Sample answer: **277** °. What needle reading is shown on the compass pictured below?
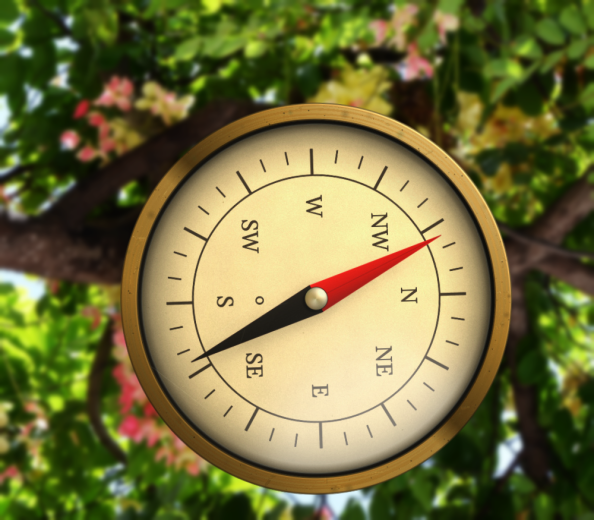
**335** °
